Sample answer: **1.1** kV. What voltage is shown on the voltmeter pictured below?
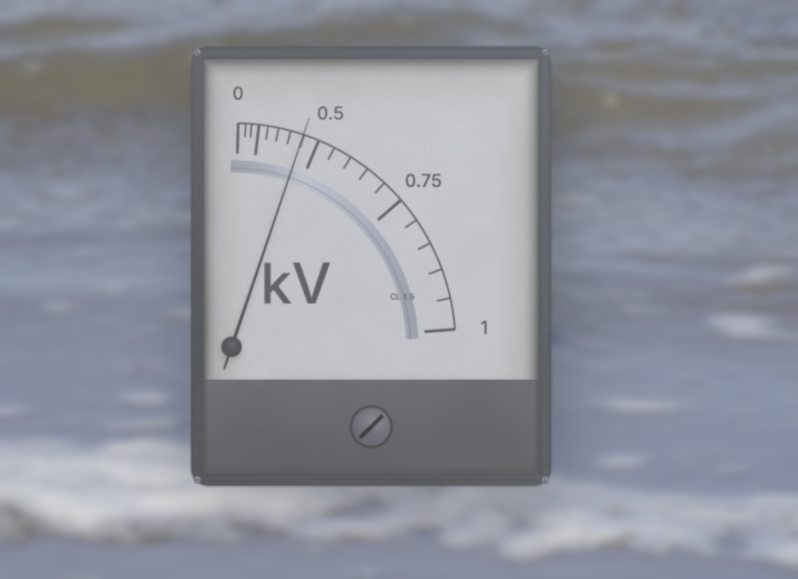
**0.45** kV
